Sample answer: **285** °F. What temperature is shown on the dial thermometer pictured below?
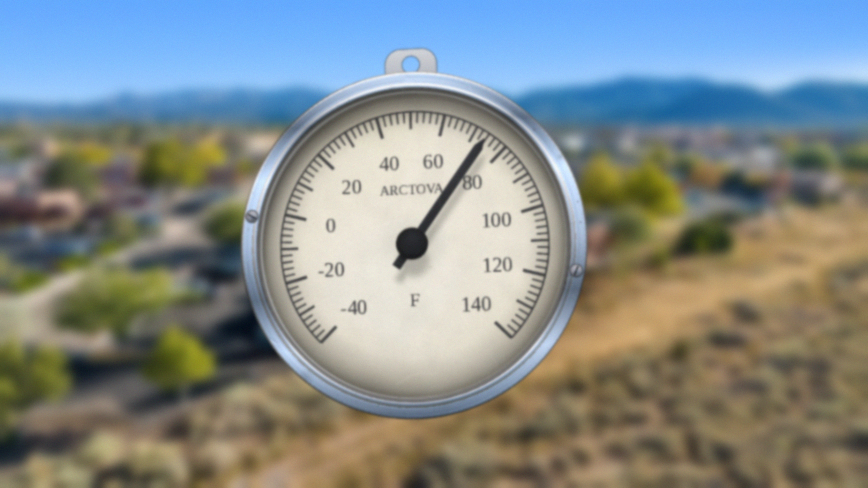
**74** °F
